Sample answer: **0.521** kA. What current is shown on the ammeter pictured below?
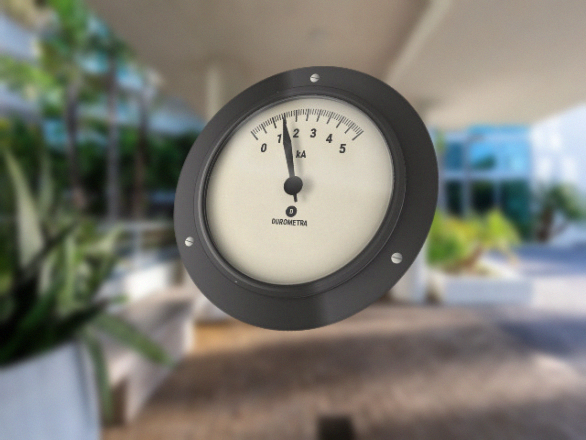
**1.5** kA
